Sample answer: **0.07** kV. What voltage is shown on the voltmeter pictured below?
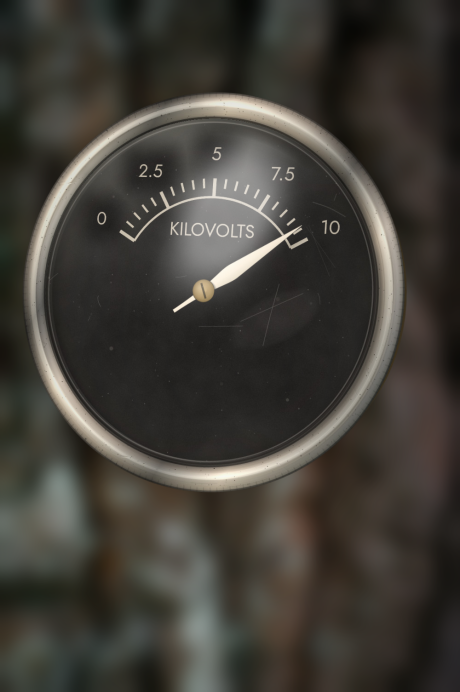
**9.5** kV
